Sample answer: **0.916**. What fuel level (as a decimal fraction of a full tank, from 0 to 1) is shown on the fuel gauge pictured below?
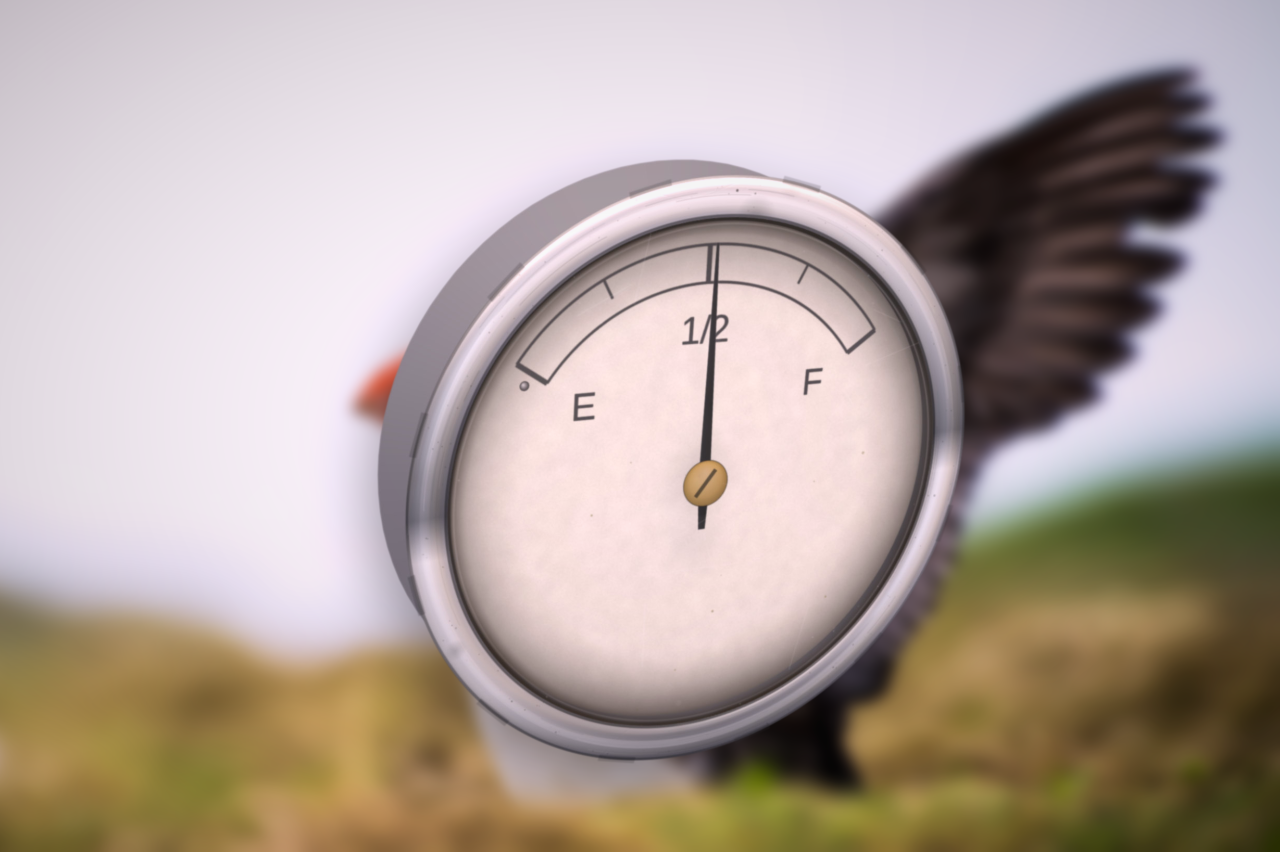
**0.5**
